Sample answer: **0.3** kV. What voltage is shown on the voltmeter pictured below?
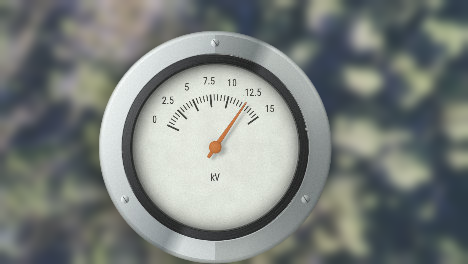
**12.5** kV
